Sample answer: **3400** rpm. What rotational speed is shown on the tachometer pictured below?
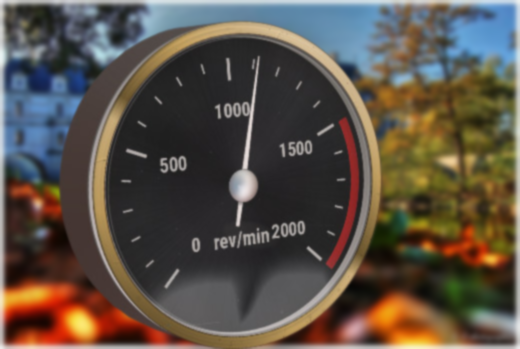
**1100** rpm
